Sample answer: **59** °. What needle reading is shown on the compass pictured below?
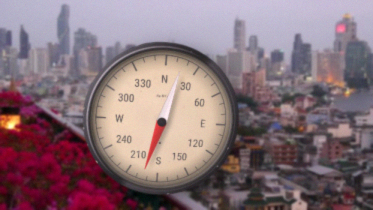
**195** °
